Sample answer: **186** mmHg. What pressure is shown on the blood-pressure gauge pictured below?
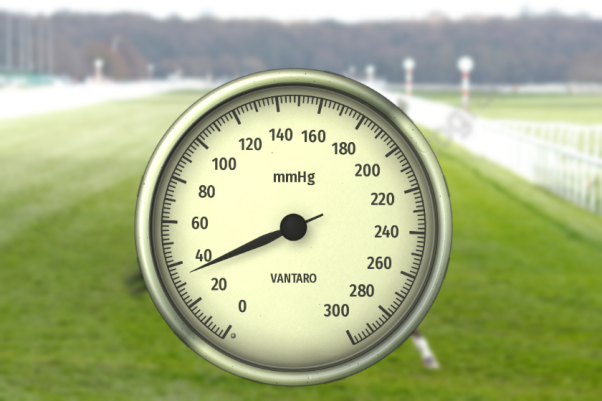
**34** mmHg
